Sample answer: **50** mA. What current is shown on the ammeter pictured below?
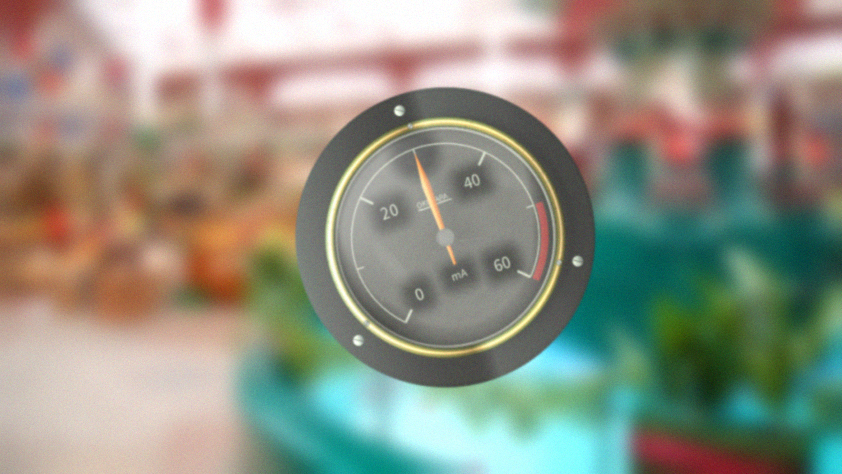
**30** mA
